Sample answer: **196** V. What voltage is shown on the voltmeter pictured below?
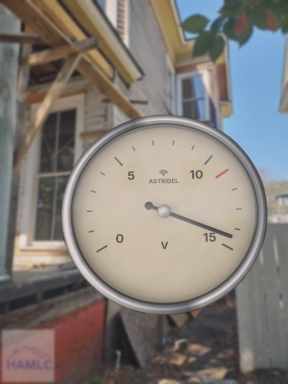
**14.5** V
